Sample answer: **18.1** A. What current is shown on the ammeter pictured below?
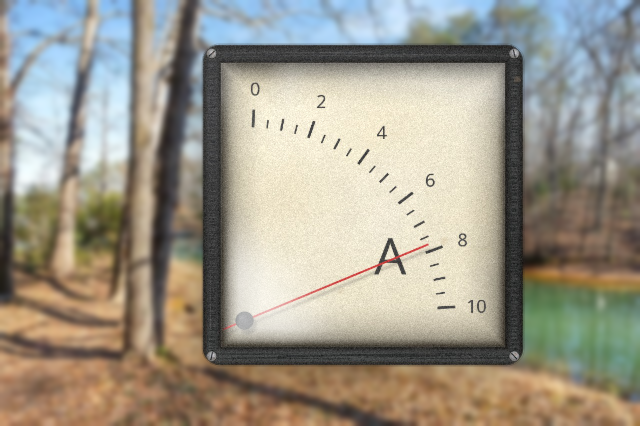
**7.75** A
